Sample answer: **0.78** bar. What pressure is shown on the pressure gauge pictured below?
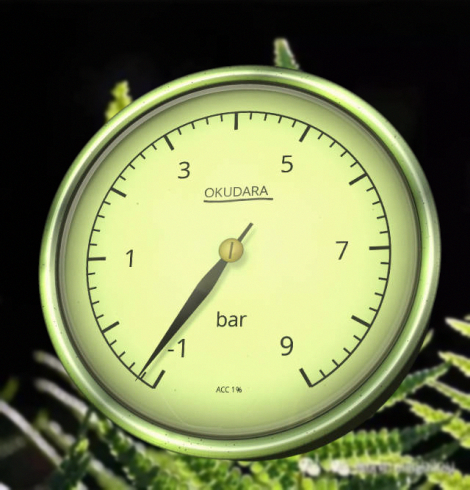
**-0.8** bar
